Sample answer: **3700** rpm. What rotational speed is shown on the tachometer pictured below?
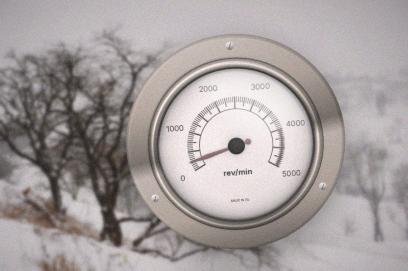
**250** rpm
